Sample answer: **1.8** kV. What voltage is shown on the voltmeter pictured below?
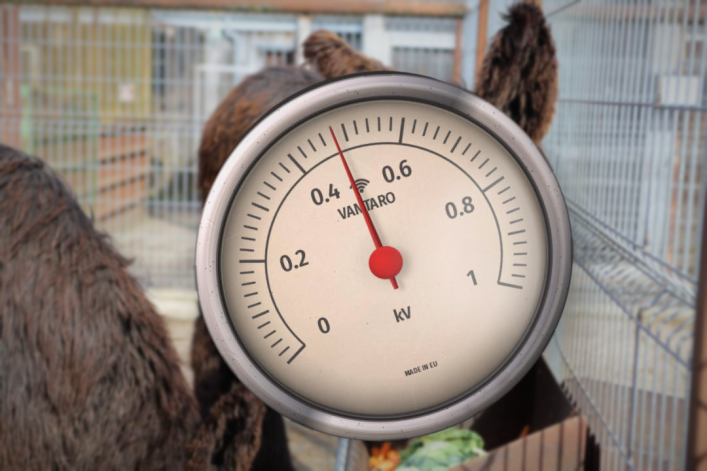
**0.48** kV
